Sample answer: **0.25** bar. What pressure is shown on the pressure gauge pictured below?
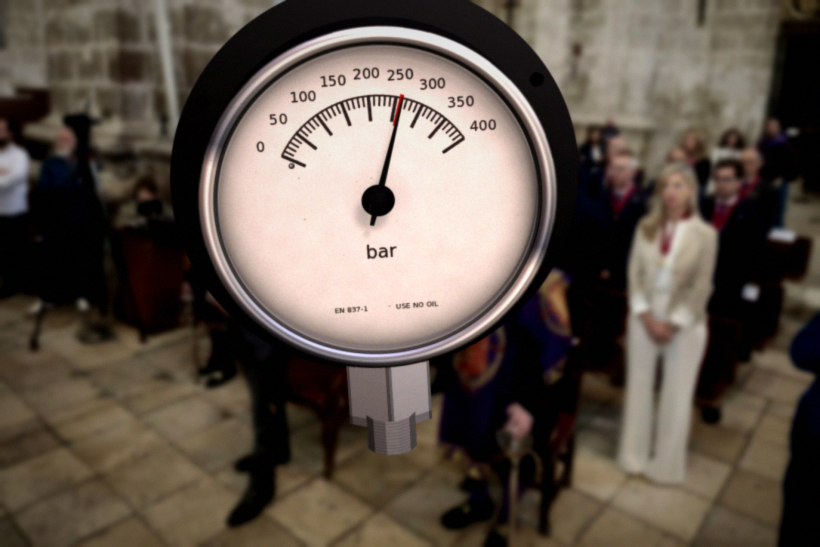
**260** bar
